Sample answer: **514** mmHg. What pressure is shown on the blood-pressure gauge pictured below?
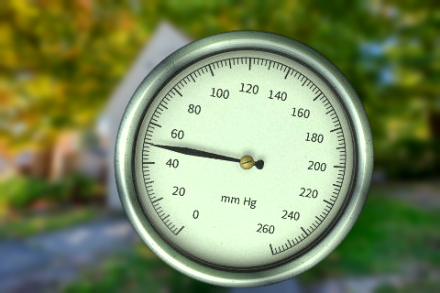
**50** mmHg
